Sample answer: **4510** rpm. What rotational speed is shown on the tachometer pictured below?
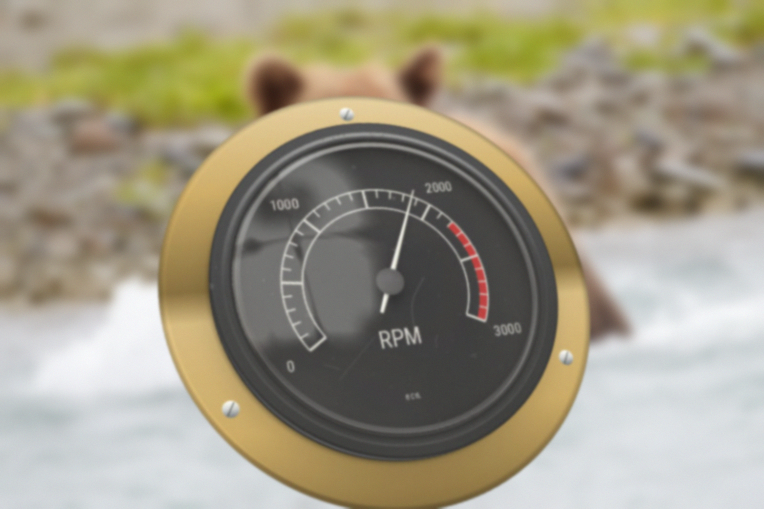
**1850** rpm
